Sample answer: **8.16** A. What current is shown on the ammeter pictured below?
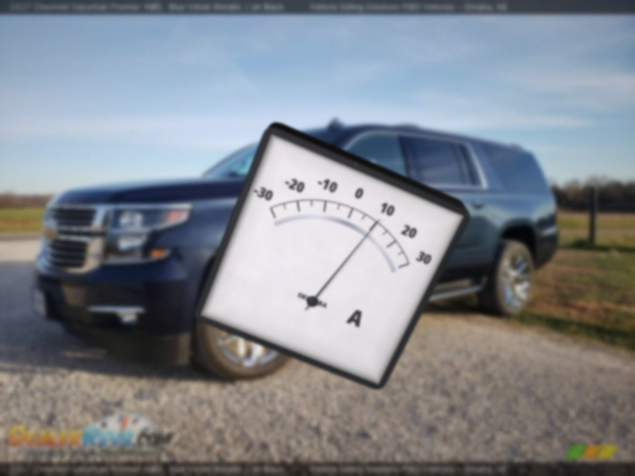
**10** A
